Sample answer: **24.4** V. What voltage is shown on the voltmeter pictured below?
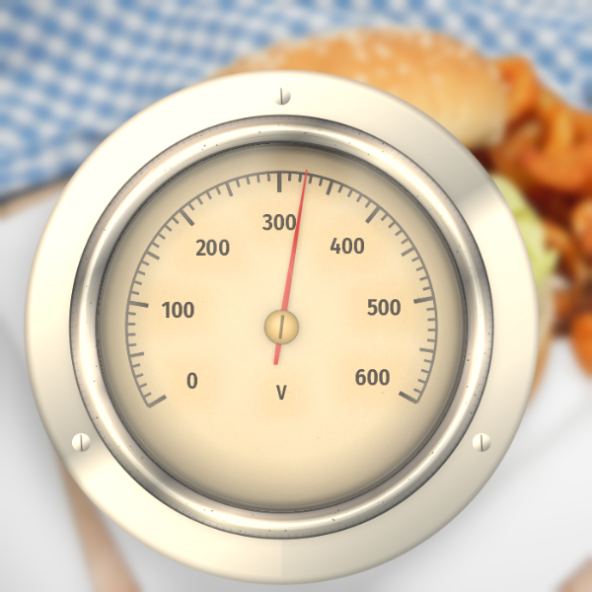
**325** V
